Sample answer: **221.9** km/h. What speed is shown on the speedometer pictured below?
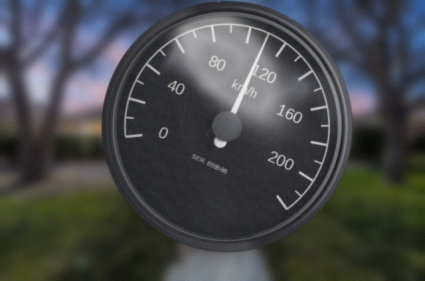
**110** km/h
